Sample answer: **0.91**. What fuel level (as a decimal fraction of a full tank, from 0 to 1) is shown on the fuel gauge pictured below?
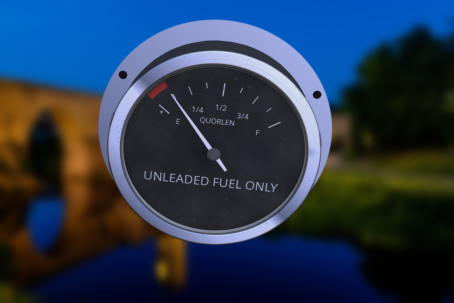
**0.125**
